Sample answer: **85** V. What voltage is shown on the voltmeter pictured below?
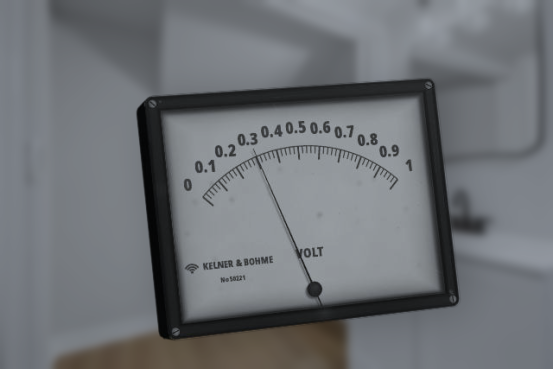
**0.3** V
